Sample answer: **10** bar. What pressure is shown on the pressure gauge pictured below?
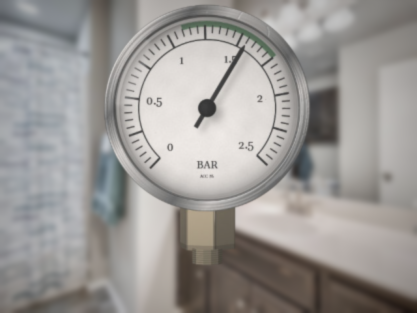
**1.55** bar
